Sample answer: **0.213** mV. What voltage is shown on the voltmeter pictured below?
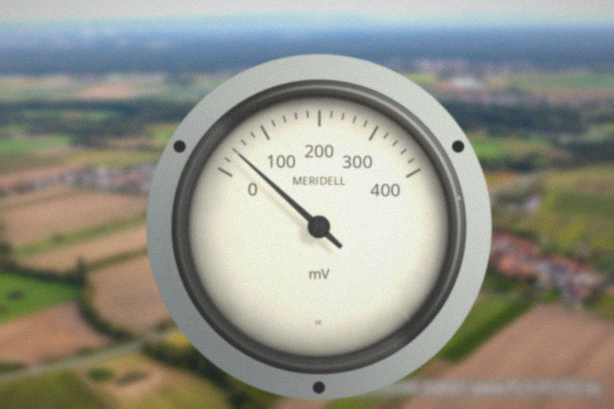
**40** mV
